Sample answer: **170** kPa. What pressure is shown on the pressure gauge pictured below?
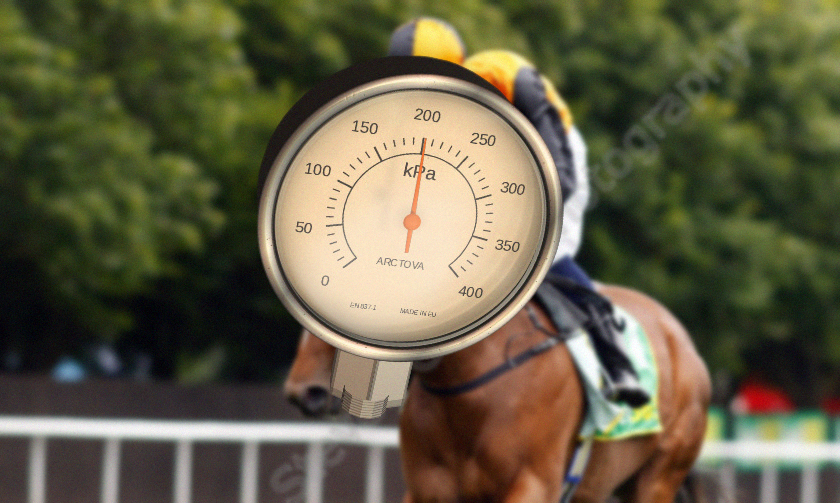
**200** kPa
